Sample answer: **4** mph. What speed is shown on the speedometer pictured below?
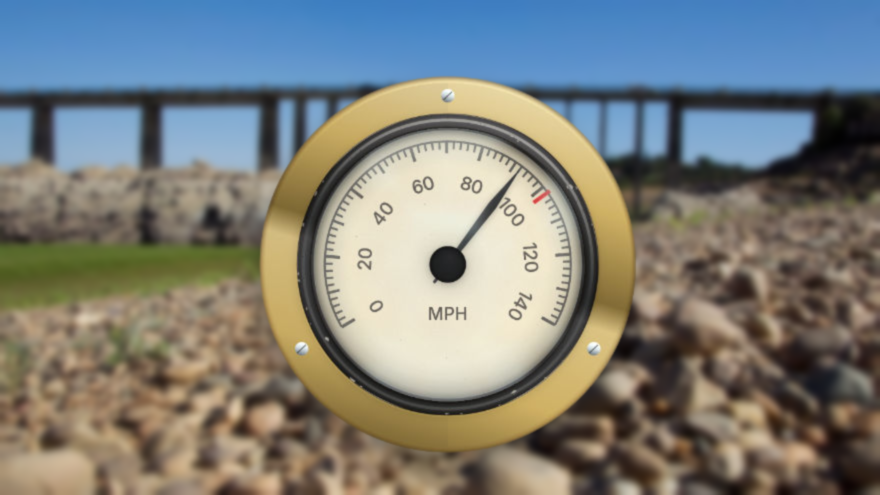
**92** mph
